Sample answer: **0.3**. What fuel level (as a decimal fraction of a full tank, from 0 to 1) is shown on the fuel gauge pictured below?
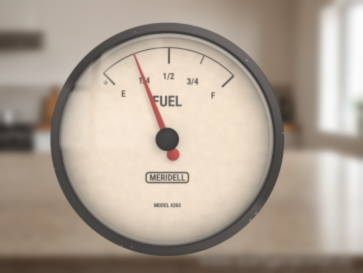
**0.25**
